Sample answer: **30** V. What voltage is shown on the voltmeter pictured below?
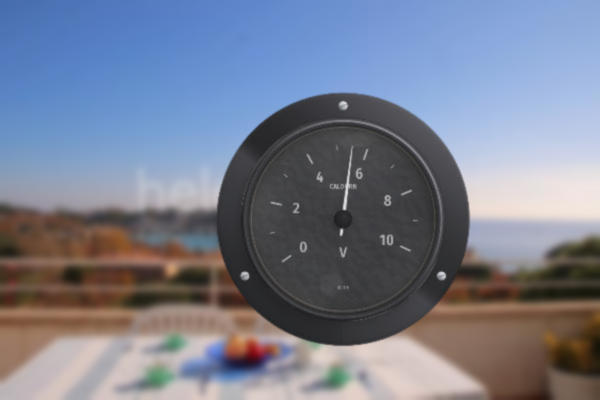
**5.5** V
